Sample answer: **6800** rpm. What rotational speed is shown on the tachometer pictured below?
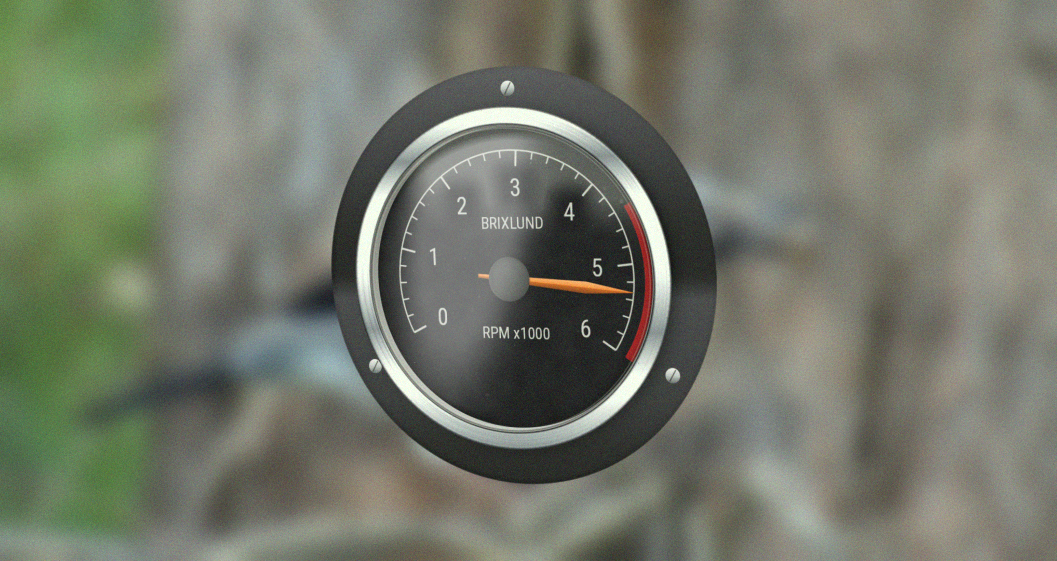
**5300** rpm
